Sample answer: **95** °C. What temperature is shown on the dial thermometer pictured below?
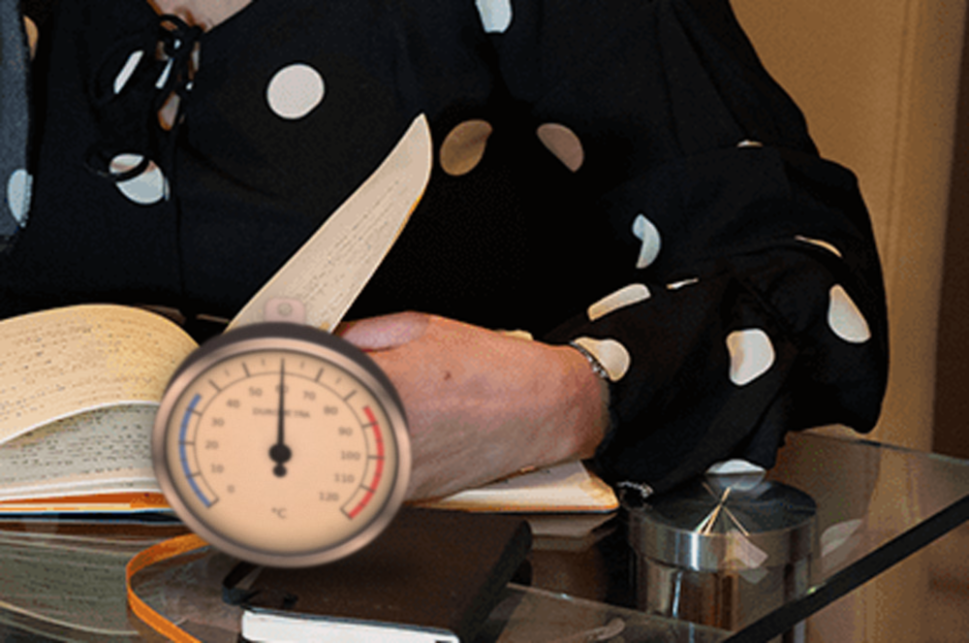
**60** °C
